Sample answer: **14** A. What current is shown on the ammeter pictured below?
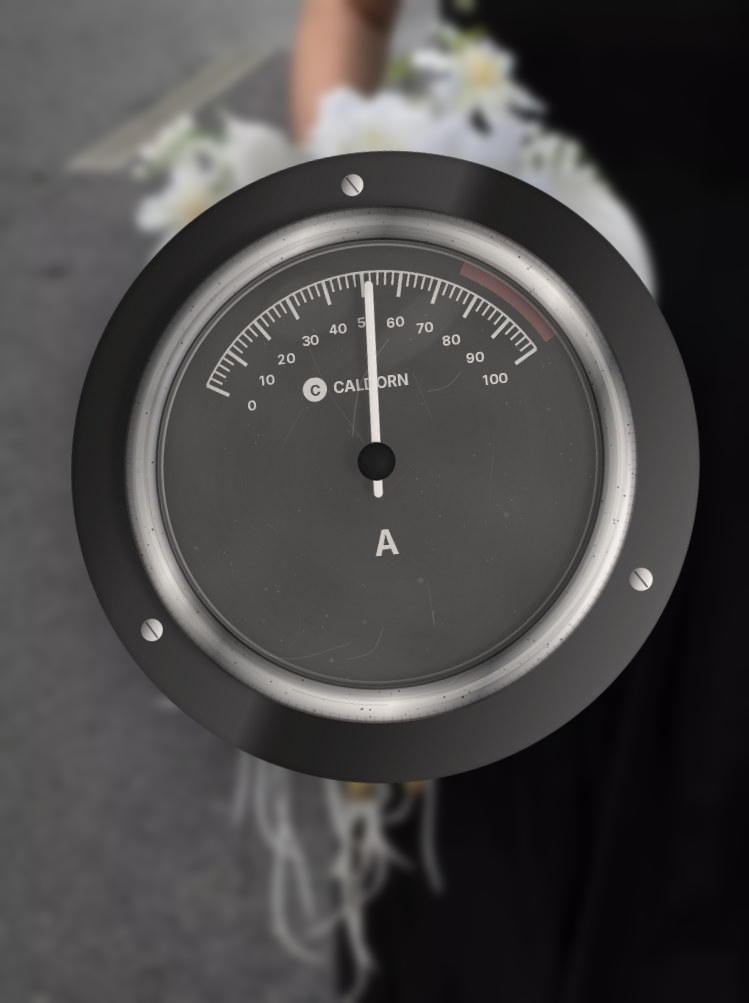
**52** A
